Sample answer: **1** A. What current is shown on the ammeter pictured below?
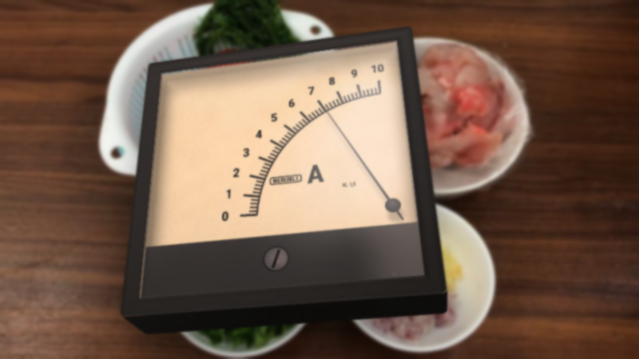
**7** A
